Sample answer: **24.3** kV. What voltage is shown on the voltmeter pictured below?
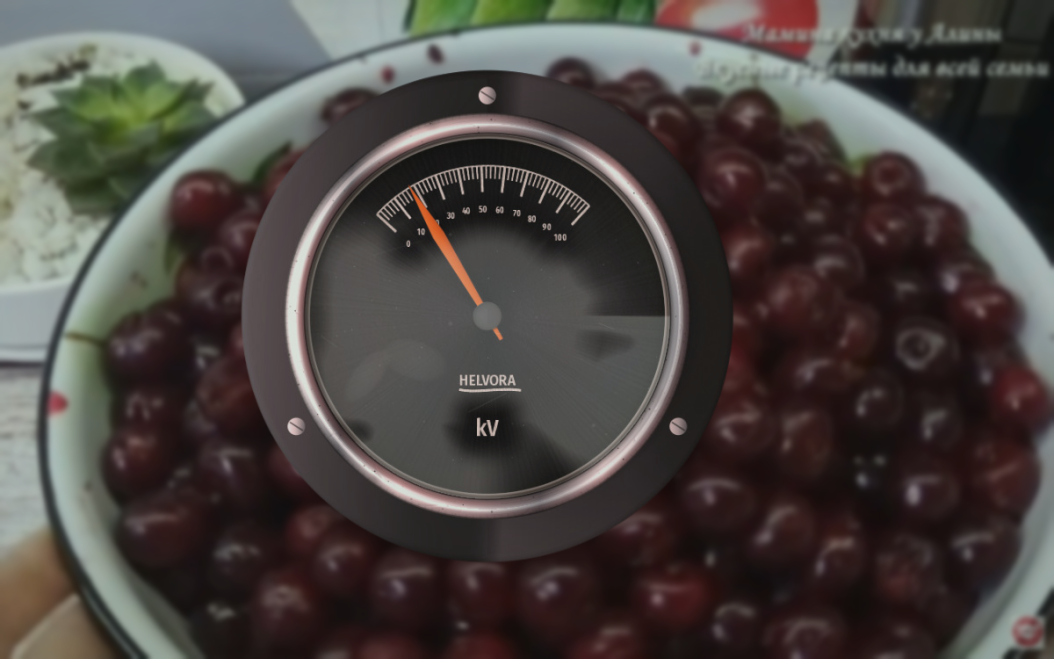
**18** kV
